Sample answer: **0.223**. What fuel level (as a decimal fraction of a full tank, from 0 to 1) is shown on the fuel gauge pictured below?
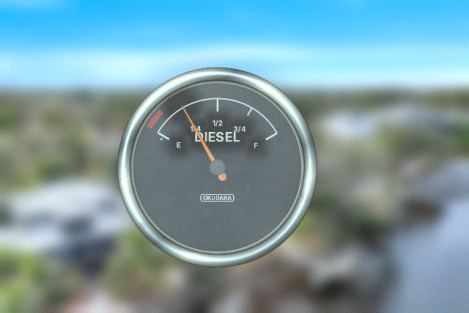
**0.25**
